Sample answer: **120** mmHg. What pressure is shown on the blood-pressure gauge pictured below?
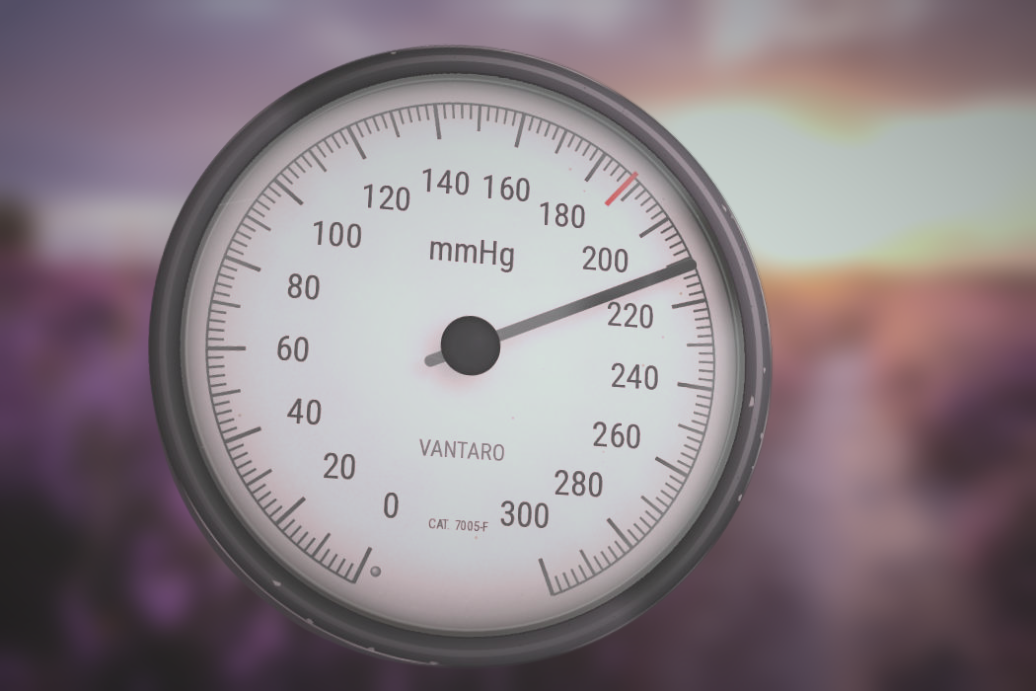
**212** mmHg
